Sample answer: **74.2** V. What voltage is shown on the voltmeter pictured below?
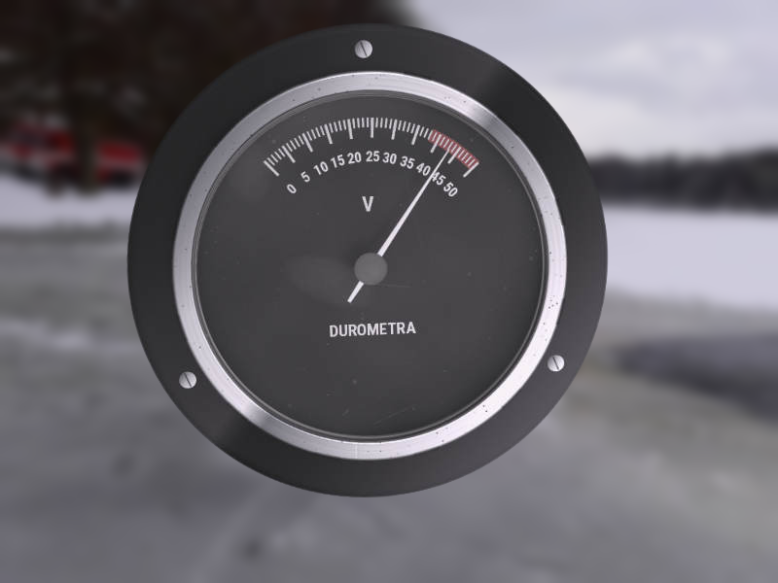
**43** V
